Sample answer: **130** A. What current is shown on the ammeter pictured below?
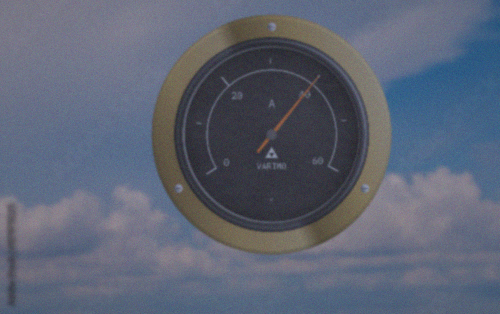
**40** A
